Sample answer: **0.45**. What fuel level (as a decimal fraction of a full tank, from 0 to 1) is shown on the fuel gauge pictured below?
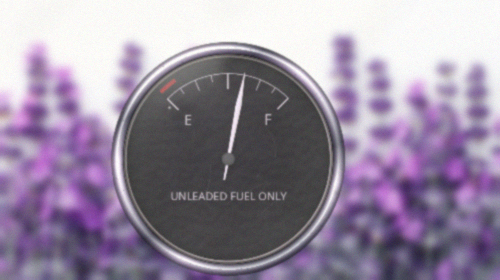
**0.625**
